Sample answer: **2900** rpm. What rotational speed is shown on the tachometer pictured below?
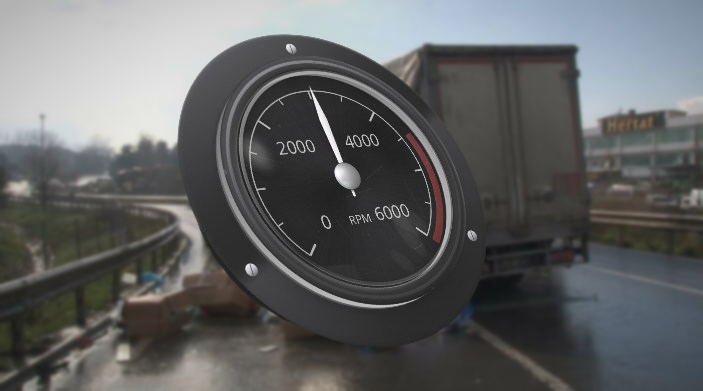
**3000** rpm
